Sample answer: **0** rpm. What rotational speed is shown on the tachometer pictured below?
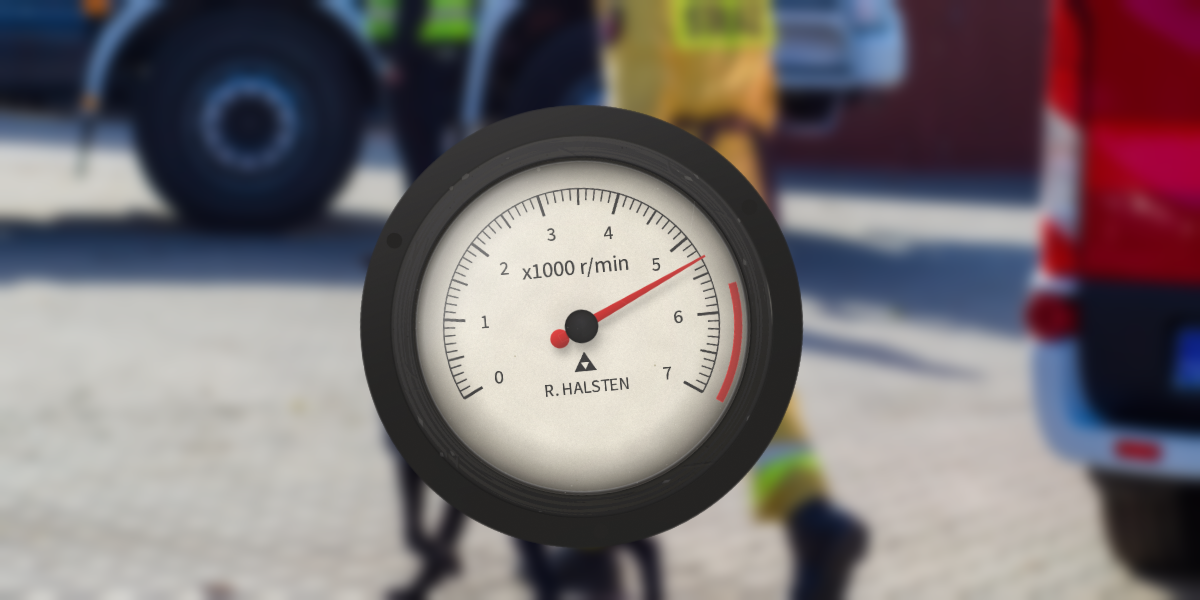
**5300** rpm
